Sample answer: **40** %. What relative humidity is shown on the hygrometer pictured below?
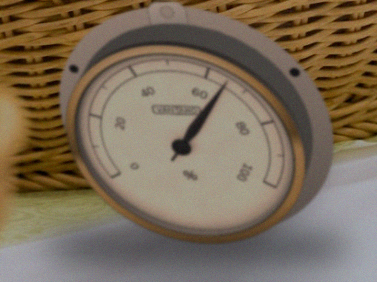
**65** %
